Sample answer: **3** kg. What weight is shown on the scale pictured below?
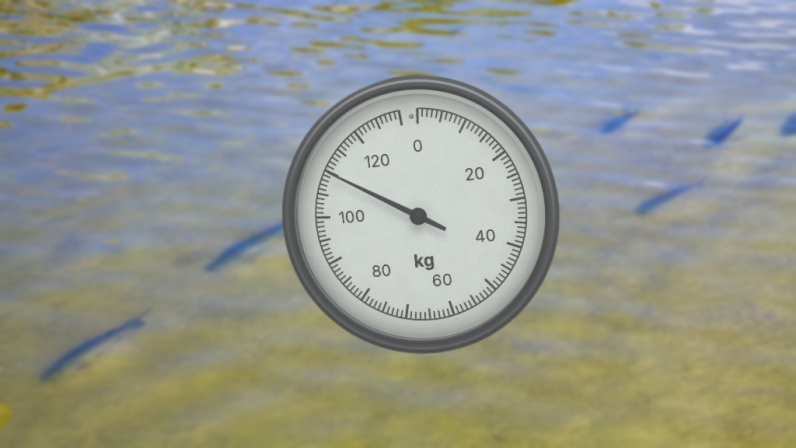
**110** kg
